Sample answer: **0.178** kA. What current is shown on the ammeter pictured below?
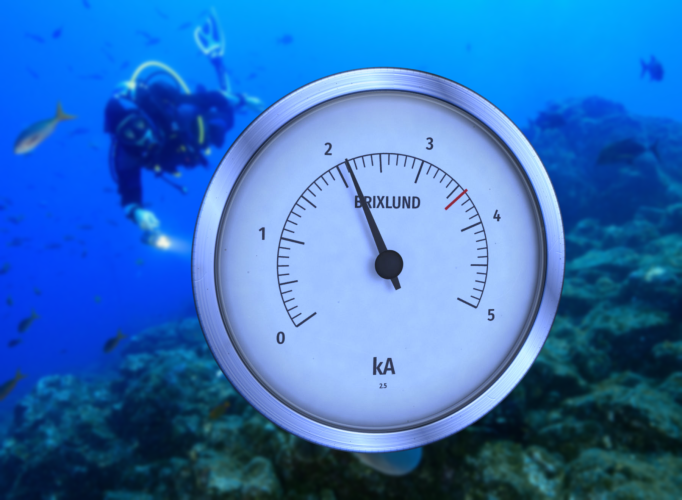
**2.1** kA
